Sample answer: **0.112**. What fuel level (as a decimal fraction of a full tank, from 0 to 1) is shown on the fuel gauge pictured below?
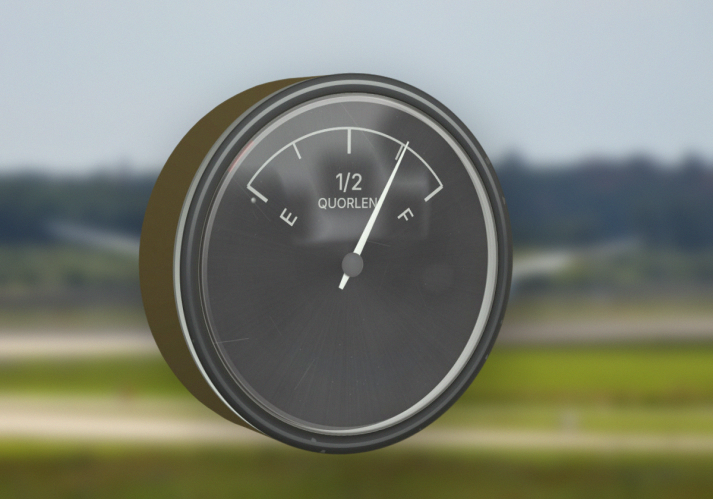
**0.75**
